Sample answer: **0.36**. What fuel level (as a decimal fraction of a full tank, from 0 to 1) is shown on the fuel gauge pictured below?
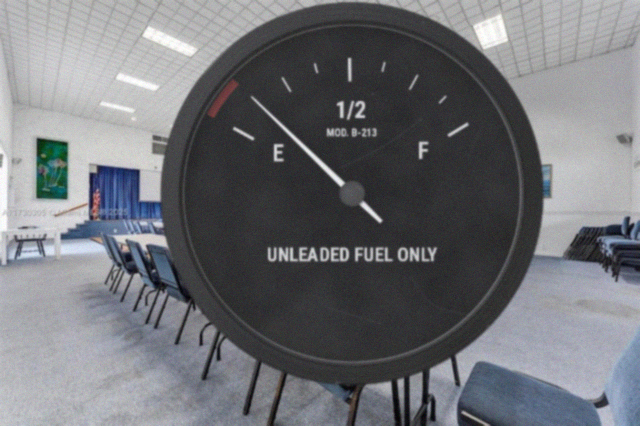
**0.125**
